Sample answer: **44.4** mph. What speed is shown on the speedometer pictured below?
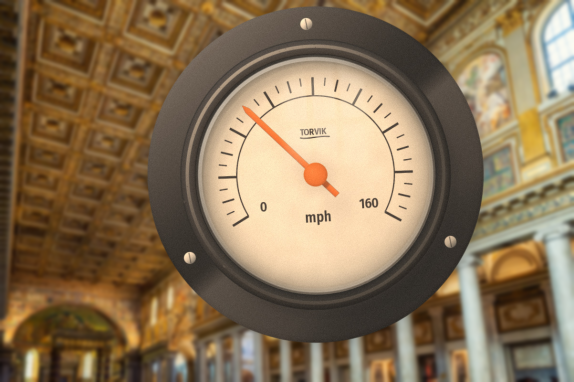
**50** mph
